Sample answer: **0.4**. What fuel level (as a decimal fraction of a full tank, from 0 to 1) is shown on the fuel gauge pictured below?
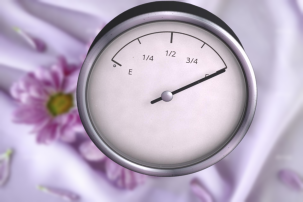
**1**
